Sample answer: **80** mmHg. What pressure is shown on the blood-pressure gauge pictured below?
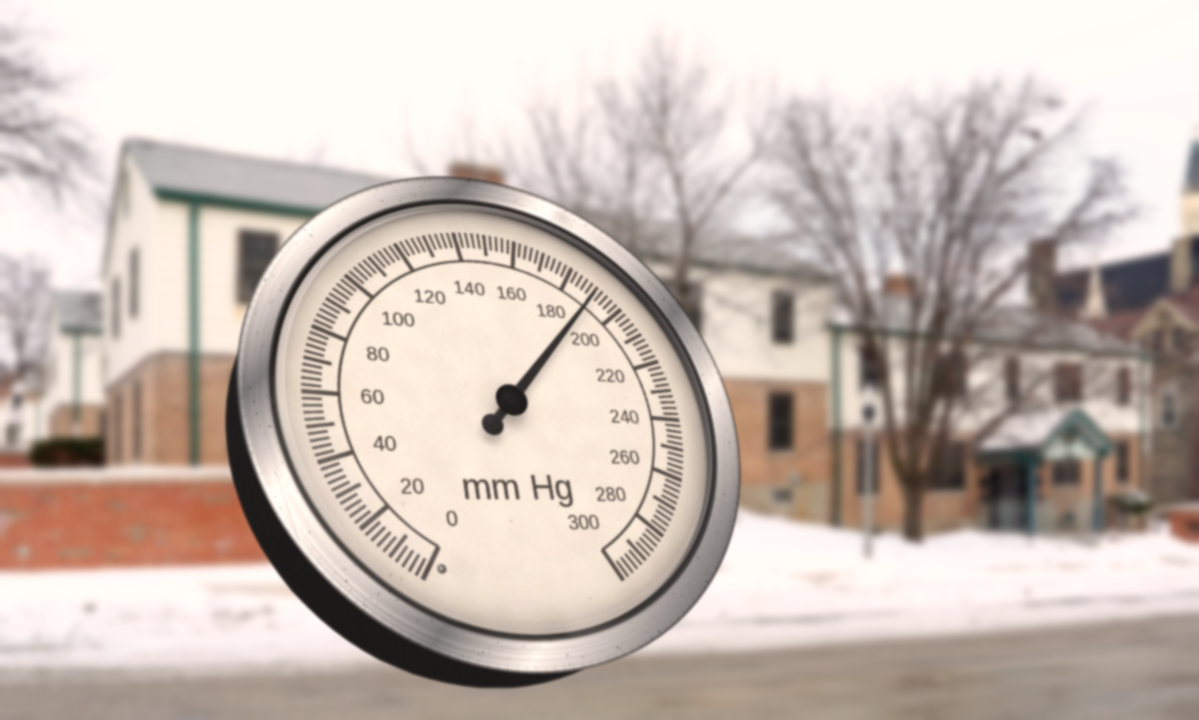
**190** mmHg
